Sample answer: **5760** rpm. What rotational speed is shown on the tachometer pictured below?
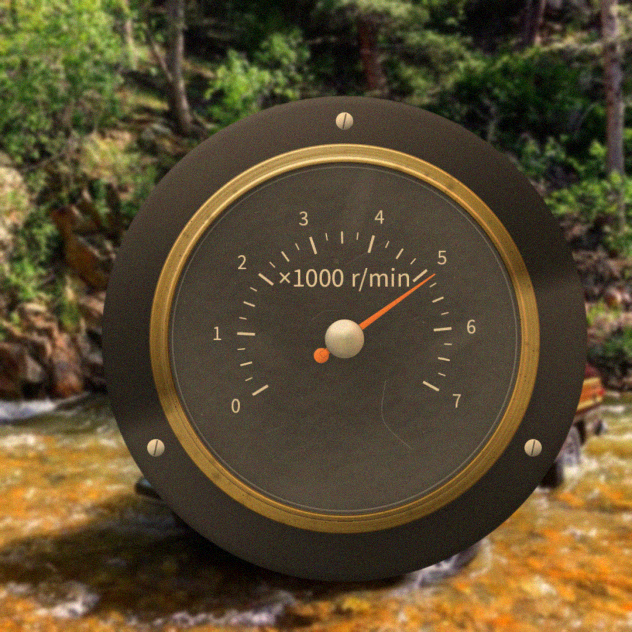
**5125** rpm
